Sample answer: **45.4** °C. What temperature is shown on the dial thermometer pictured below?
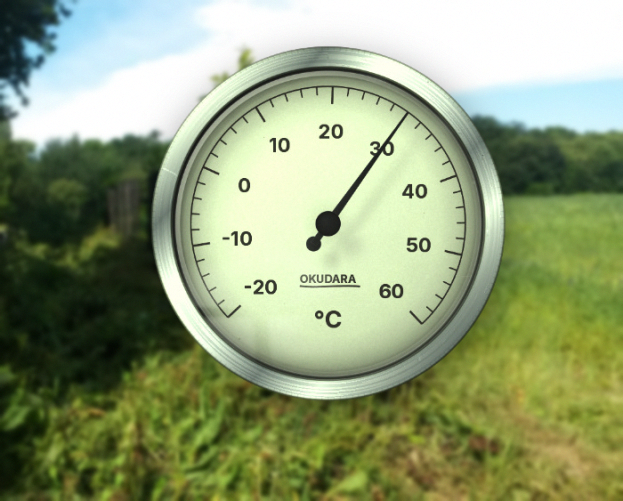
**30** °C
